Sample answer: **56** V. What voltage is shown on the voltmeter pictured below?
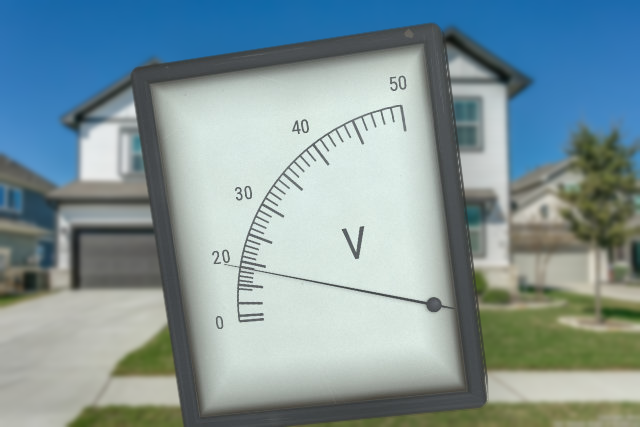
**19** V
